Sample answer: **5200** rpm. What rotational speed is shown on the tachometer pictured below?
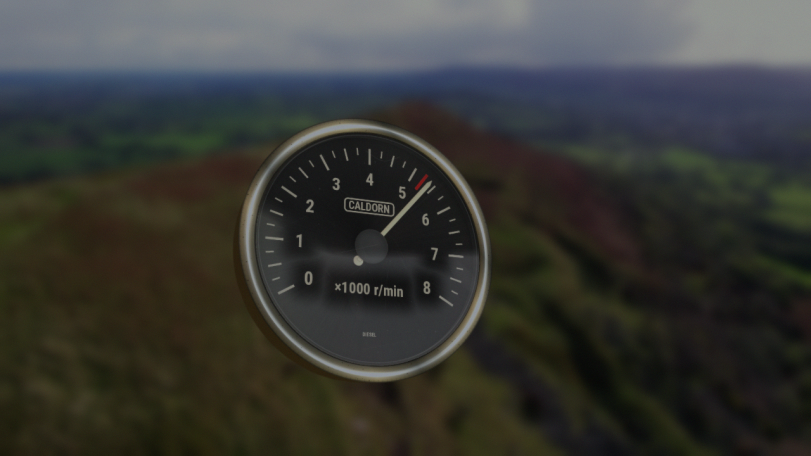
**5375** rpm
